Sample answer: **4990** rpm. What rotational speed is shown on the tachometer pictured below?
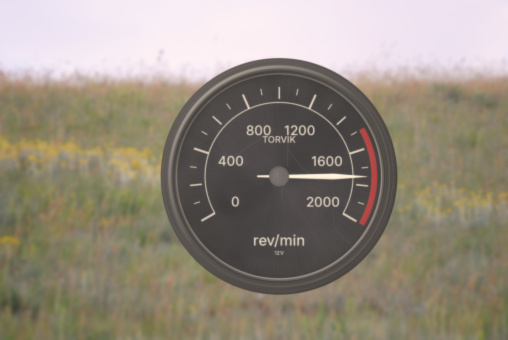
**1750** rpm
